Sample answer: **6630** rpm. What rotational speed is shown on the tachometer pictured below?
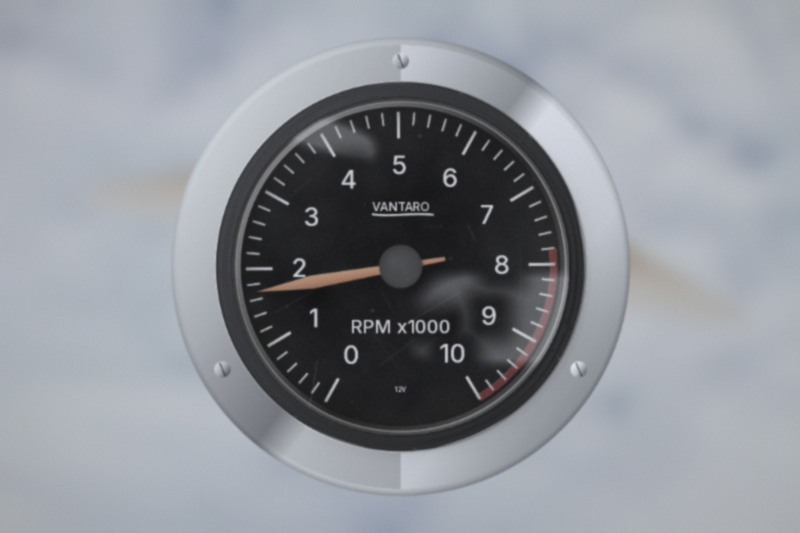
**1700** rpm
